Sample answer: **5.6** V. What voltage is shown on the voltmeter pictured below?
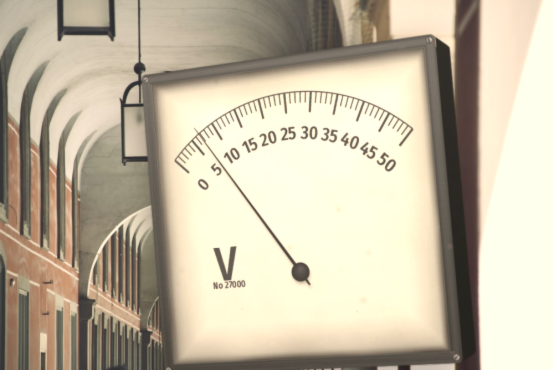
**7** V
